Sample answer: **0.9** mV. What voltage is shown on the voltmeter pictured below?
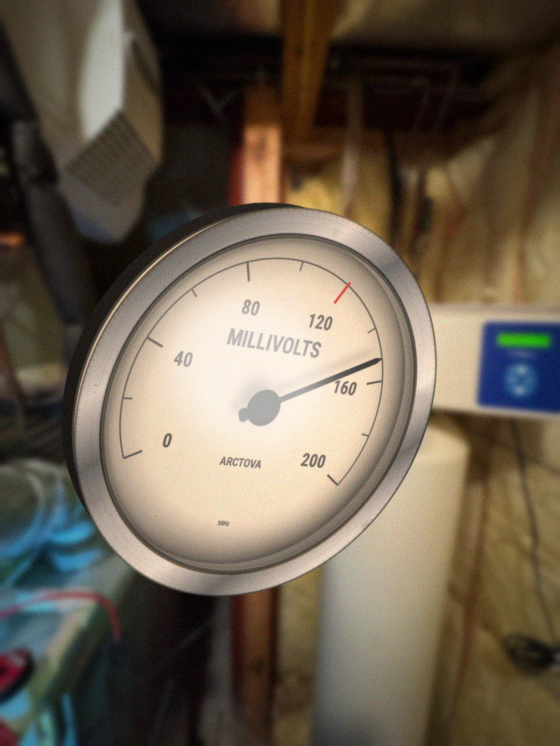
**150** mV
